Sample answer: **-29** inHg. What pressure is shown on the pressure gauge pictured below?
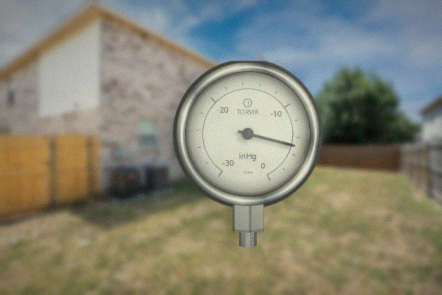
**-5** inHg
